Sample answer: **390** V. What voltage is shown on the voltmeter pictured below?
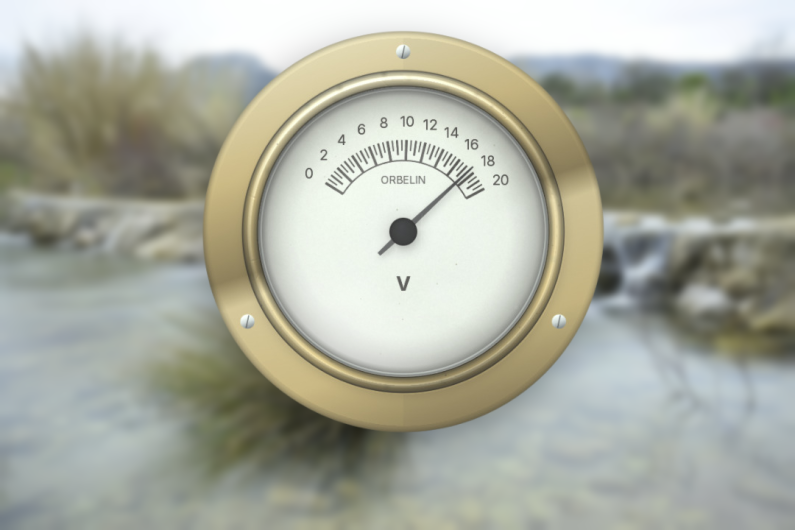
**17.5** V
